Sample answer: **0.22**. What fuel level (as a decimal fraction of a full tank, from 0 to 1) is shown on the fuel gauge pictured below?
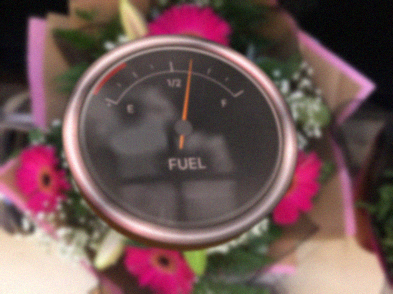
**0.625**
